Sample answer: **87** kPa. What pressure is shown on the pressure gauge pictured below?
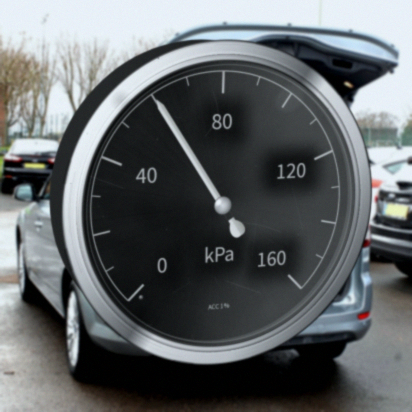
**60** kPa
